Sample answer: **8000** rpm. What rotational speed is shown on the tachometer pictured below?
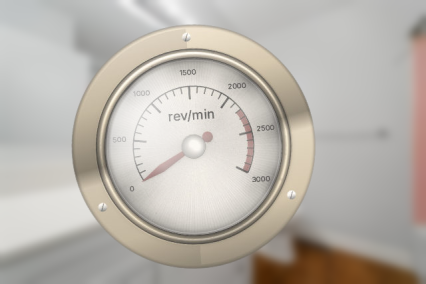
**0** rpm
